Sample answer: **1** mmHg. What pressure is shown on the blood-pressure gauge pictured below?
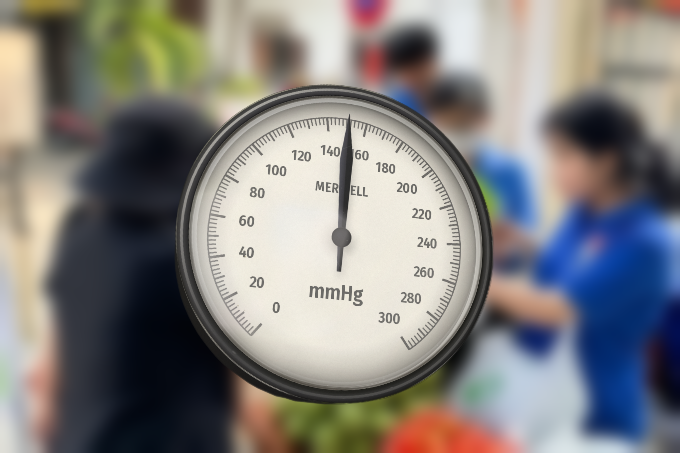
**150** mmHg
